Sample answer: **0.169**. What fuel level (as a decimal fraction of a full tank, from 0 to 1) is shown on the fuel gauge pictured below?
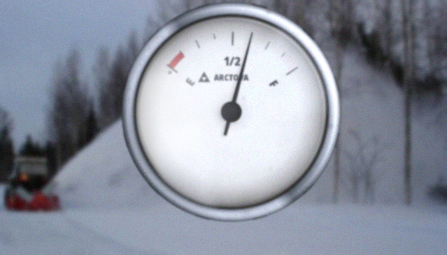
**0.625**
